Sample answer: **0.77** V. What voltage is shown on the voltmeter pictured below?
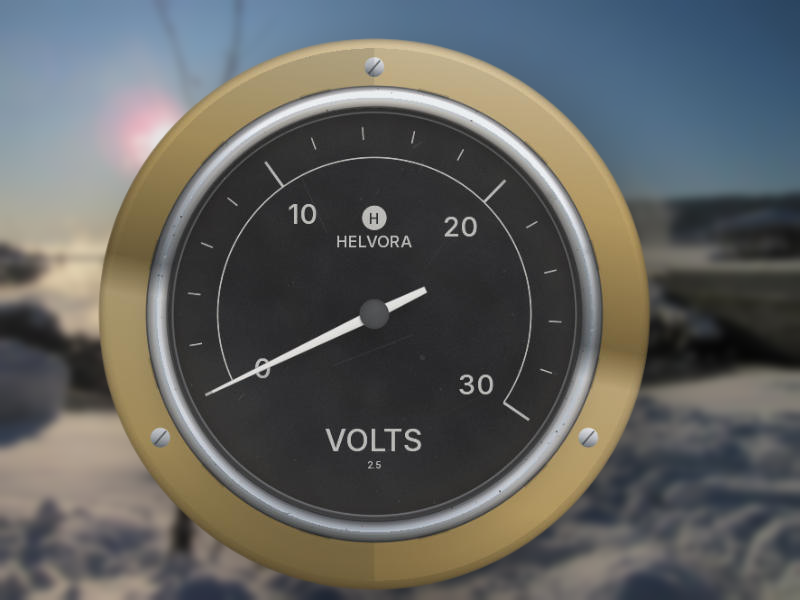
**0** V
